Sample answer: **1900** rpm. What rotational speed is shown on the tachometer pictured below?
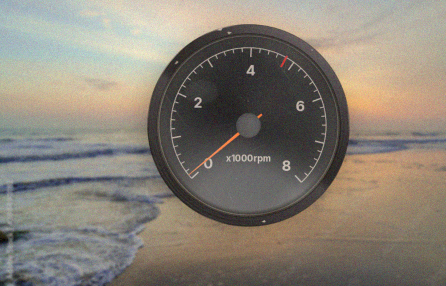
**100** rpm
